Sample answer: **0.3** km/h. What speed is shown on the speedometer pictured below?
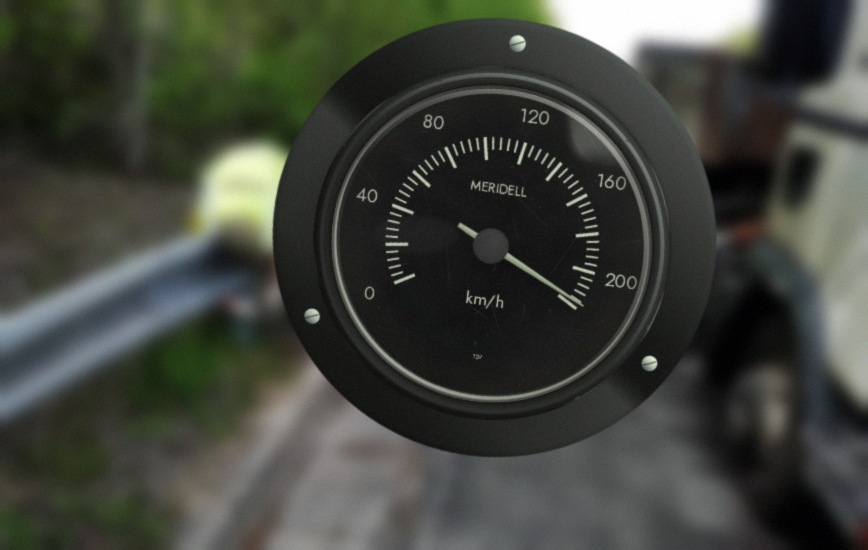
**216** km/h
